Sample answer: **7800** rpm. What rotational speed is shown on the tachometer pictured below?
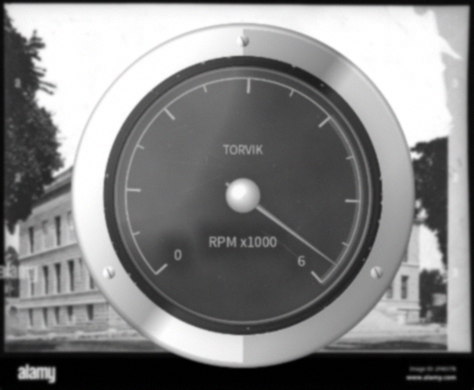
**5750** rpm
